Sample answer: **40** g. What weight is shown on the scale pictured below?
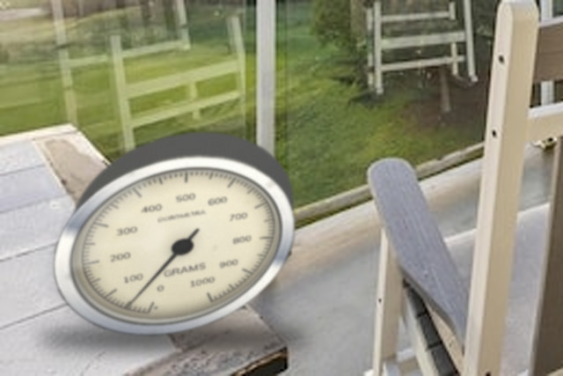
**50** g
